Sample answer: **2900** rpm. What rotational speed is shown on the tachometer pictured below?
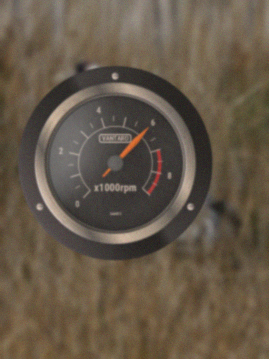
**6000** rpm
